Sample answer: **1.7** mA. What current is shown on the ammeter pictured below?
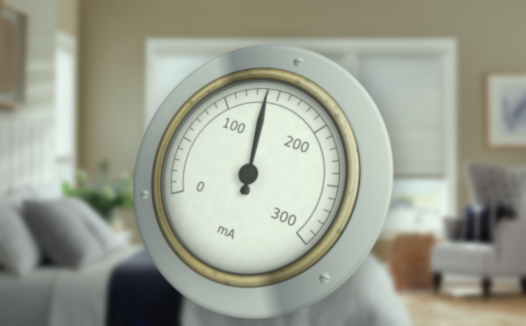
**140** mA
